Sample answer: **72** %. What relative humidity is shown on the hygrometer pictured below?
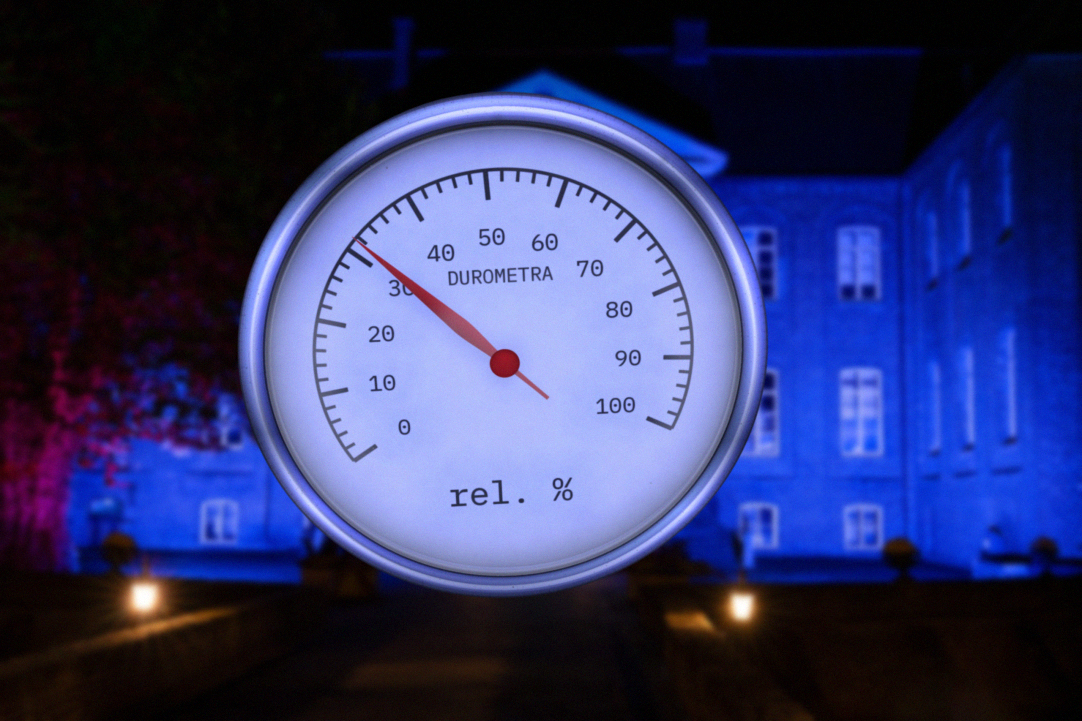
**32** %
